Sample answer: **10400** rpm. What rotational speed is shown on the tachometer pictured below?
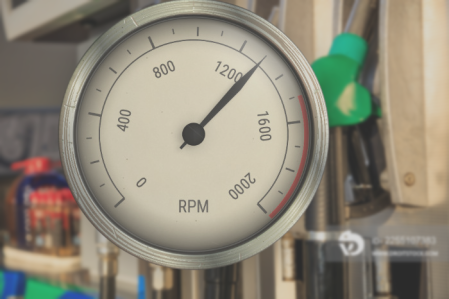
**1300** rpm
